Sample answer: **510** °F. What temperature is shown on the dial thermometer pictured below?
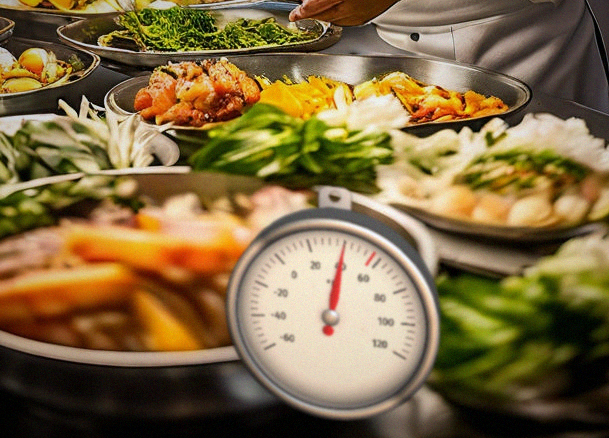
**40** °F
